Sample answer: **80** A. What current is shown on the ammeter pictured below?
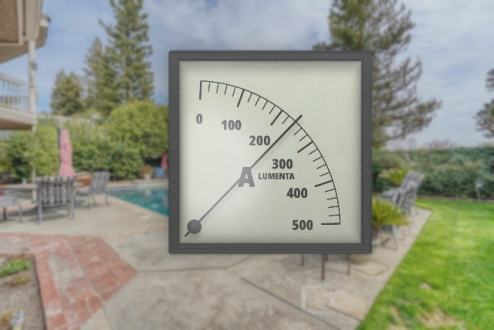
**240** A
